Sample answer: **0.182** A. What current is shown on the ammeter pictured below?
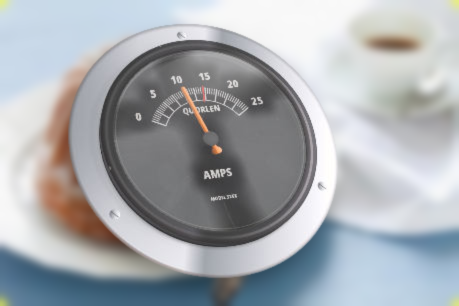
**10** A
